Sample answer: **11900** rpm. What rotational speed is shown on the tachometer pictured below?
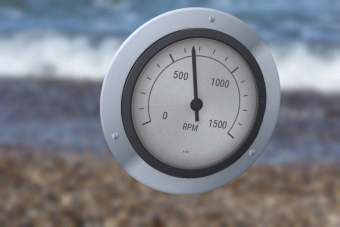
**650** rpm
